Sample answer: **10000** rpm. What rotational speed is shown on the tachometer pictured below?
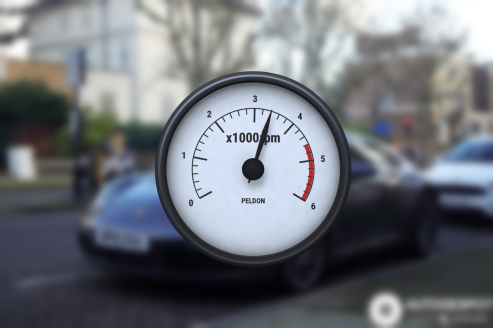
**3400** rpm
